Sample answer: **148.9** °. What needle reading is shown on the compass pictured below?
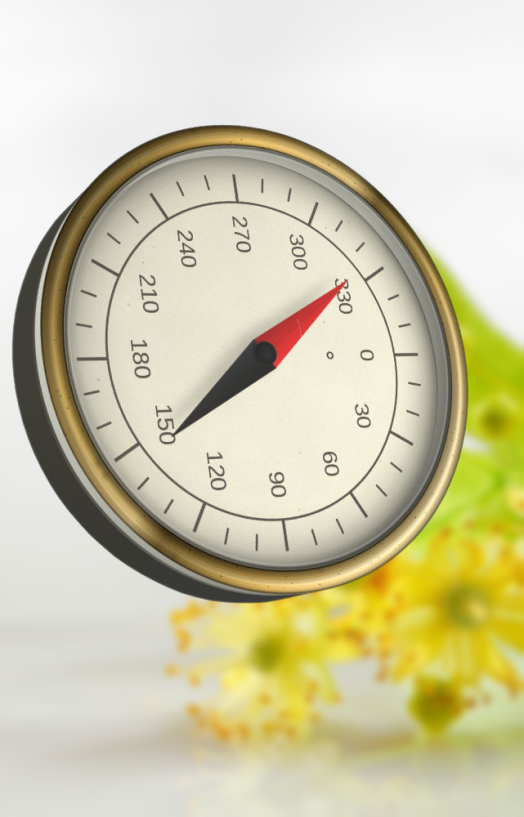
**325** °
